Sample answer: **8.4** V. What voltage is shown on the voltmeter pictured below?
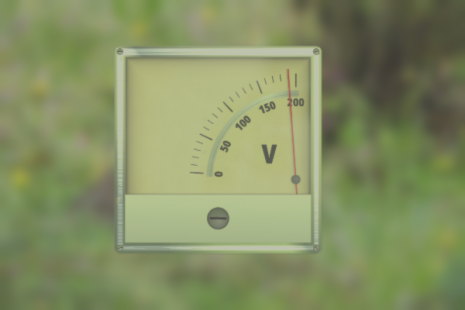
**190** V
